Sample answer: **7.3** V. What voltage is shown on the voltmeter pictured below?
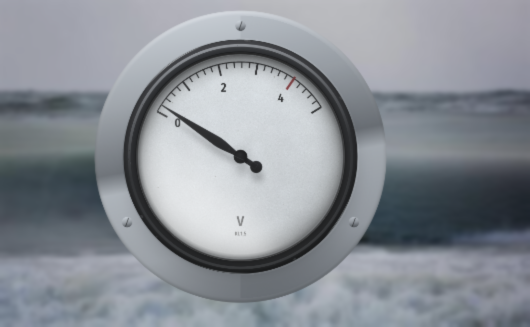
**0.2** V
